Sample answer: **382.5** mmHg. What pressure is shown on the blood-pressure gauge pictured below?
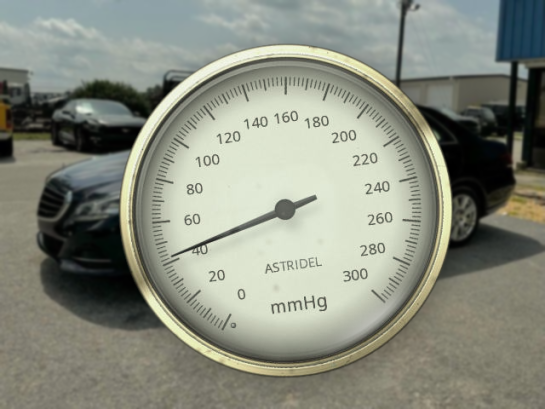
**42** mmHg
